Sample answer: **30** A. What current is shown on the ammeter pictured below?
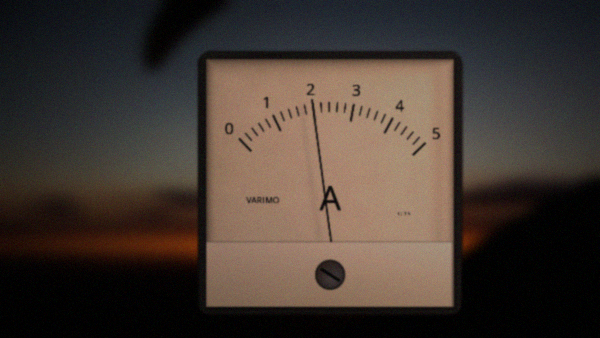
**2** A
